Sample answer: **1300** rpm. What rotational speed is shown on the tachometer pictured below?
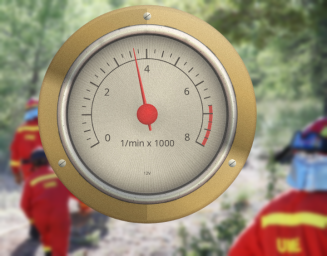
**3625** rpm
